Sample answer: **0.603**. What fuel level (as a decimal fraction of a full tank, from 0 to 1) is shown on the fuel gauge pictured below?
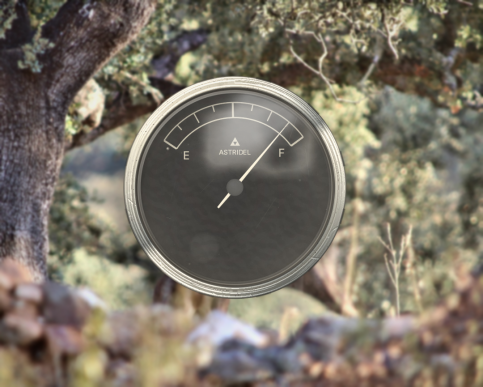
**0.875**
